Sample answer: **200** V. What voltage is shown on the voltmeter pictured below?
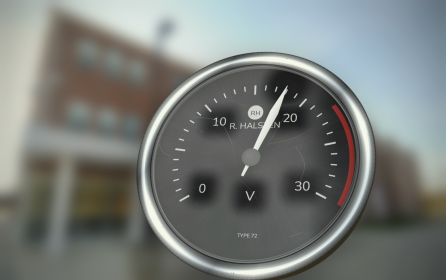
**18** V
